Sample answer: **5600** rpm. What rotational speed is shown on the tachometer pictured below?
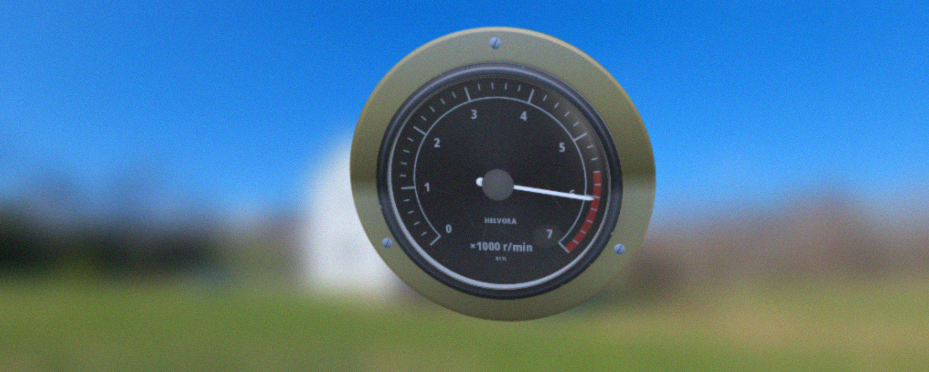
**6000** rpm
